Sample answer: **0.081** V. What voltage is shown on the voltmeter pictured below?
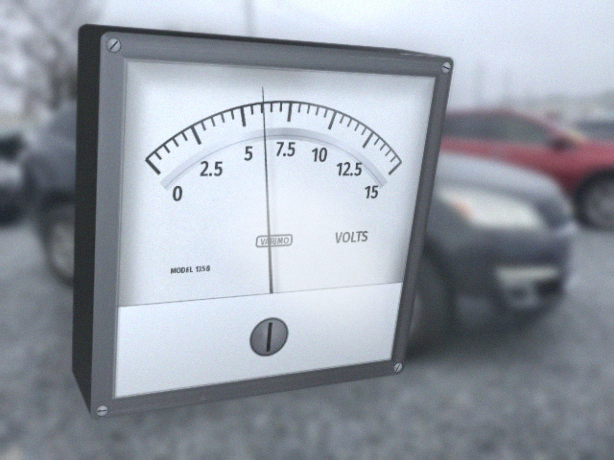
**6** V
